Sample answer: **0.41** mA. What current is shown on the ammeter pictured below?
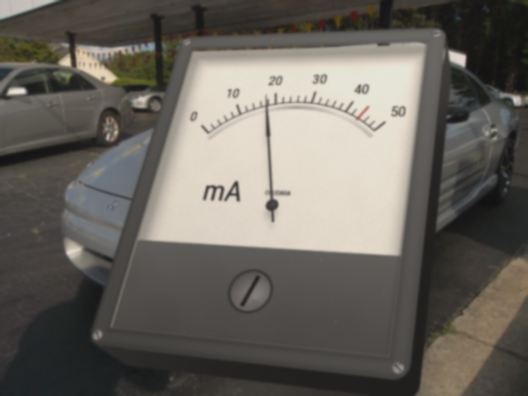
**18** mA
